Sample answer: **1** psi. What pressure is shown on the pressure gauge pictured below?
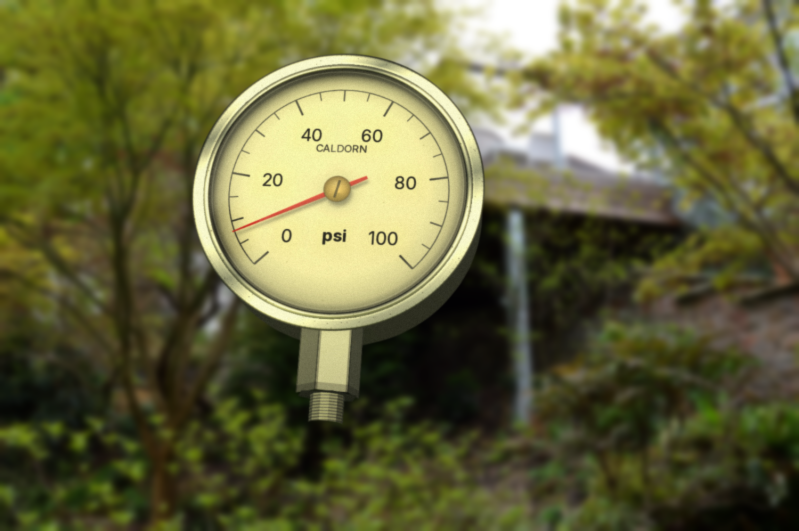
**7.5** psi
